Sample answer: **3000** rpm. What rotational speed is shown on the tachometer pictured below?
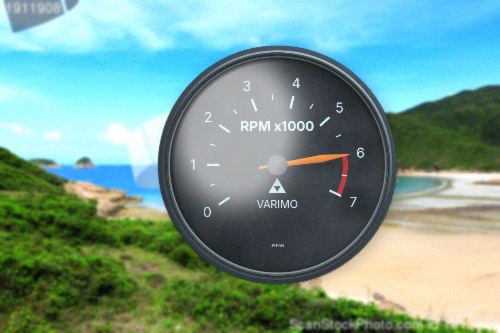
**6000** rpm
